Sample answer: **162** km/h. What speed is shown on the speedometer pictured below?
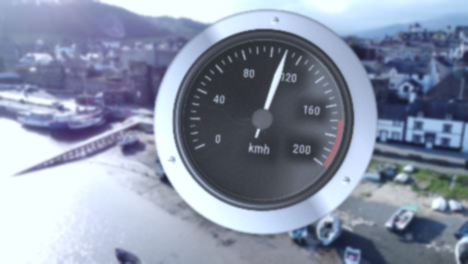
**110** km/h
